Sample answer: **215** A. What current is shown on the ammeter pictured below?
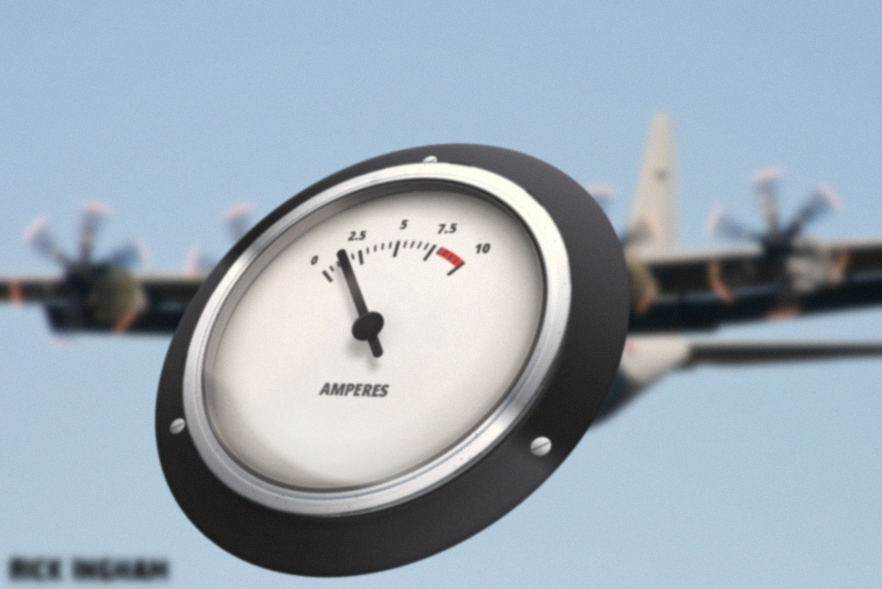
**1.5** A
